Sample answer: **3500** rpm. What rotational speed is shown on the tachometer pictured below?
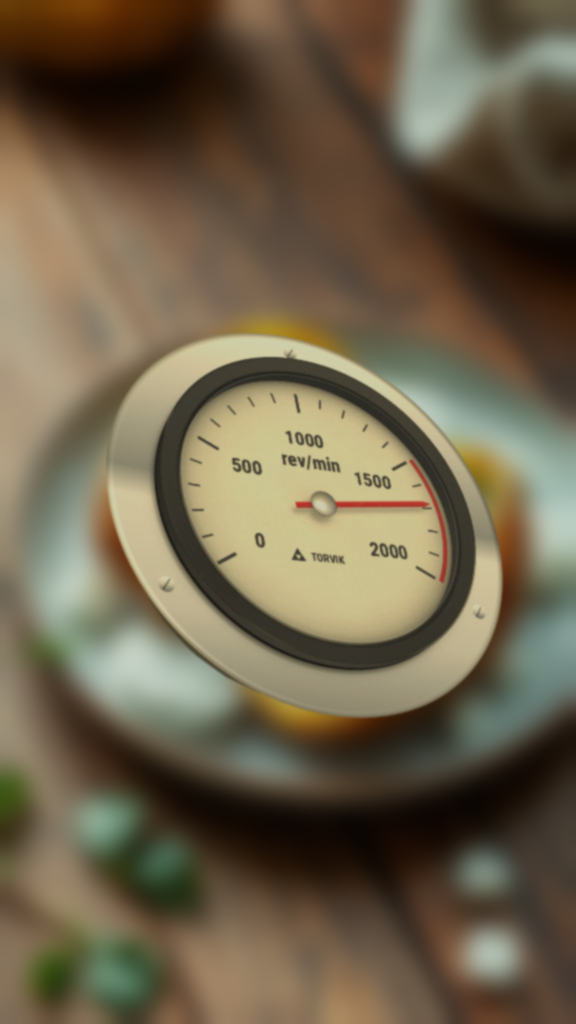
**1700** rpm
